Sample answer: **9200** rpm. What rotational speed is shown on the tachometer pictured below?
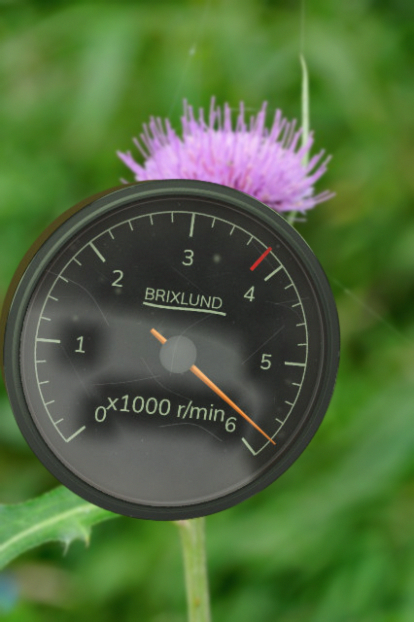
**5800** rpm
